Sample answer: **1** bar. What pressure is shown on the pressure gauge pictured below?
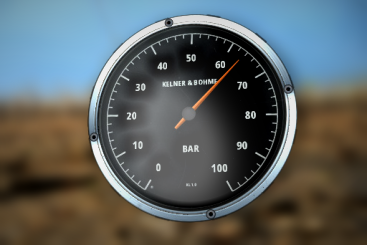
**64** bar
